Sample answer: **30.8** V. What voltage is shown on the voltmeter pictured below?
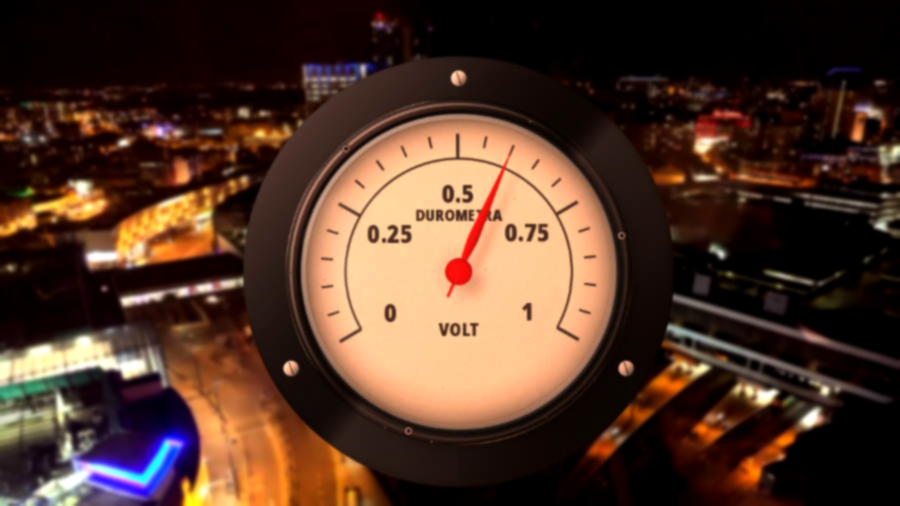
**0.6** V
